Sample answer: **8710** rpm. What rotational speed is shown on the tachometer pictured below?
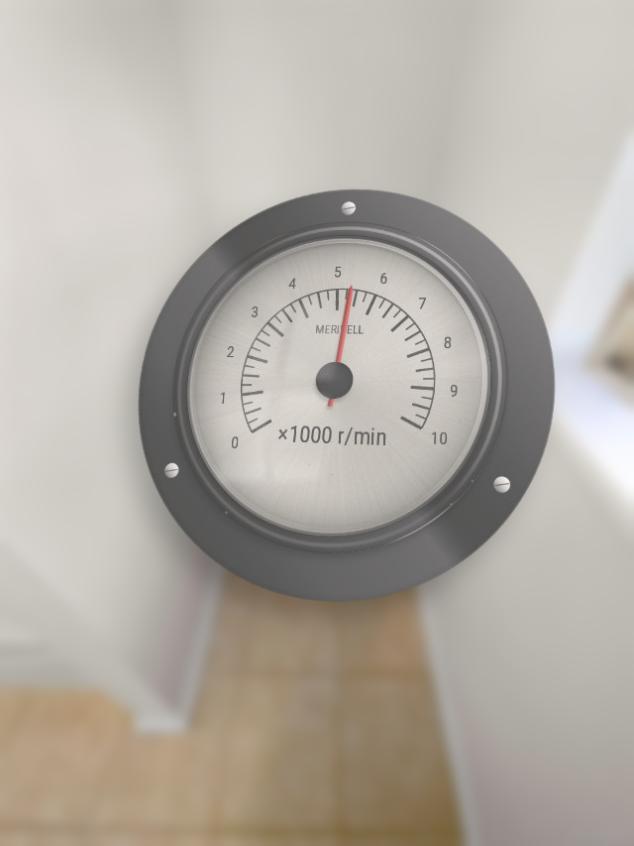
**5375** rpm
